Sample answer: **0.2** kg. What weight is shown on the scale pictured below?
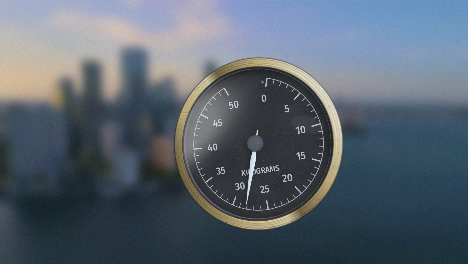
**28** kg
